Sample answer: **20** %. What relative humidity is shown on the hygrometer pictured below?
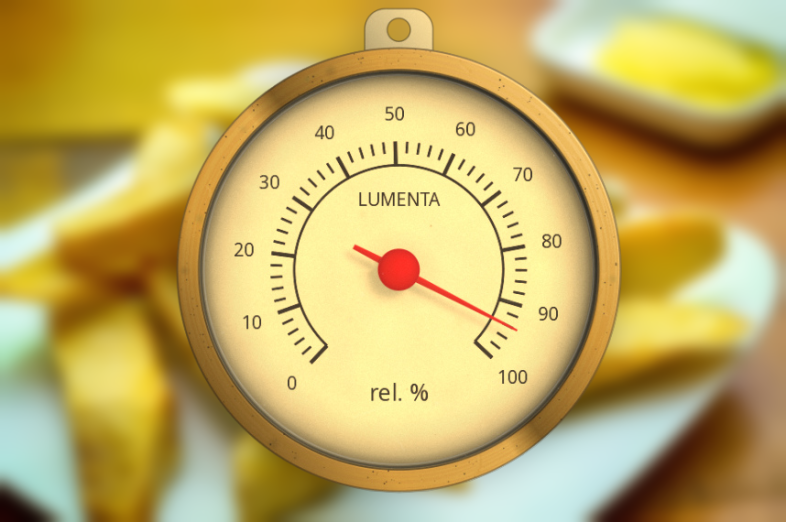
**94** %
